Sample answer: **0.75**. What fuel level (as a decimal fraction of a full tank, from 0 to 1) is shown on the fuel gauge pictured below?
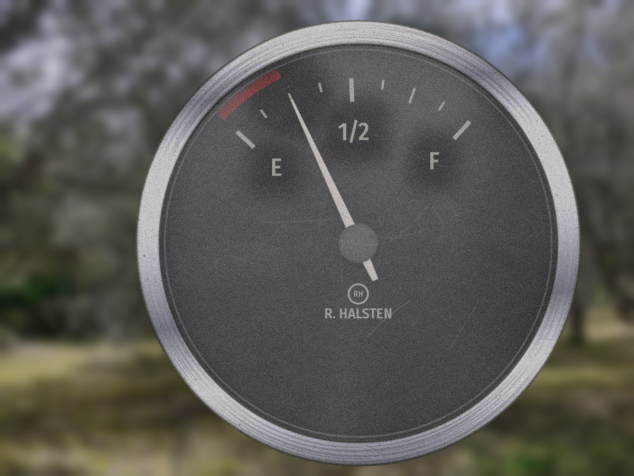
**0.25**
